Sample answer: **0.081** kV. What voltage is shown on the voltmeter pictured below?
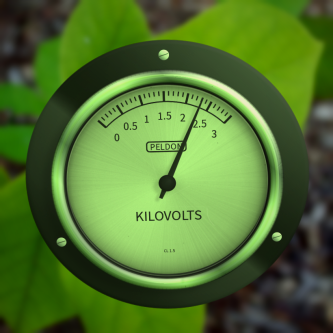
**2.3** kV
